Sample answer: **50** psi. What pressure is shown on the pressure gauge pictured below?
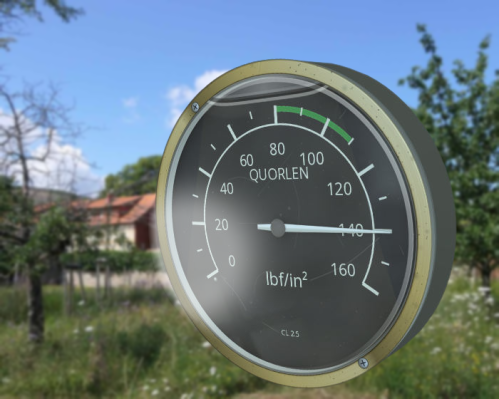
**140** psi
